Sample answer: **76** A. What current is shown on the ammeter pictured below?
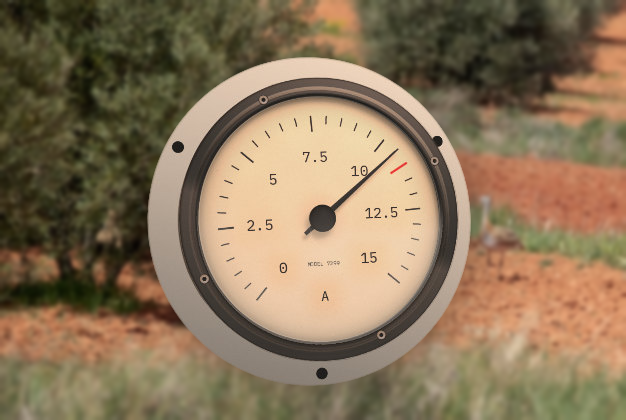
**10.5** A
